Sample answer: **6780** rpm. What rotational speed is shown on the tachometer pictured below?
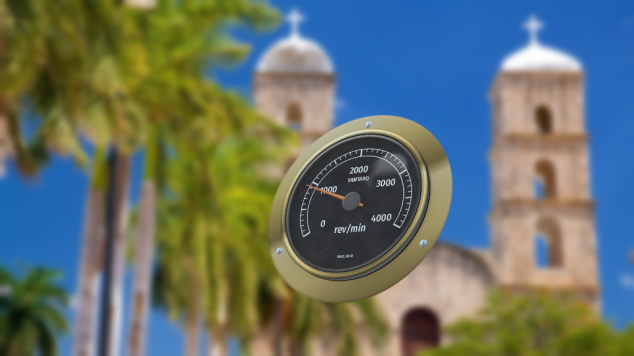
**900** rpm
